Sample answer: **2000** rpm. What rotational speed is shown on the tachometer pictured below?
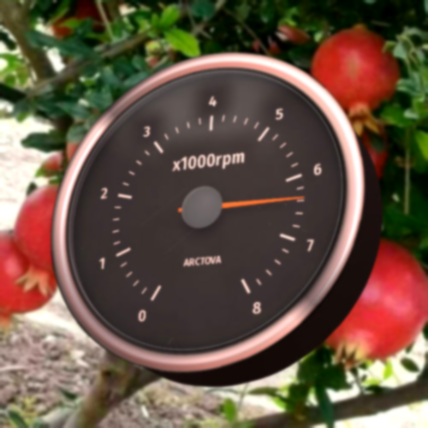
**6400** rpm
